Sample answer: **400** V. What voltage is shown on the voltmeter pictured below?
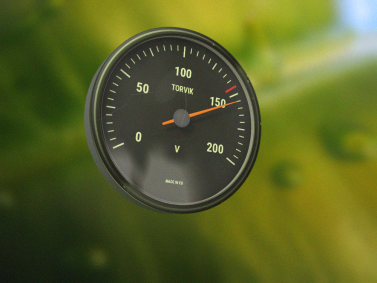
**155** V
